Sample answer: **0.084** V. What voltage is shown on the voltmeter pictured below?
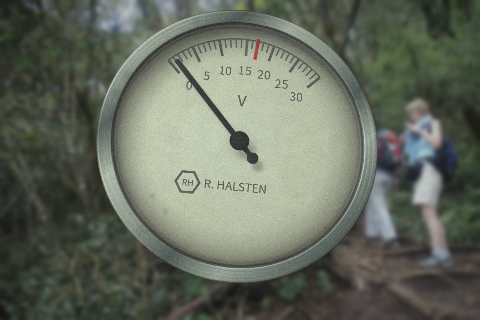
**1** V
